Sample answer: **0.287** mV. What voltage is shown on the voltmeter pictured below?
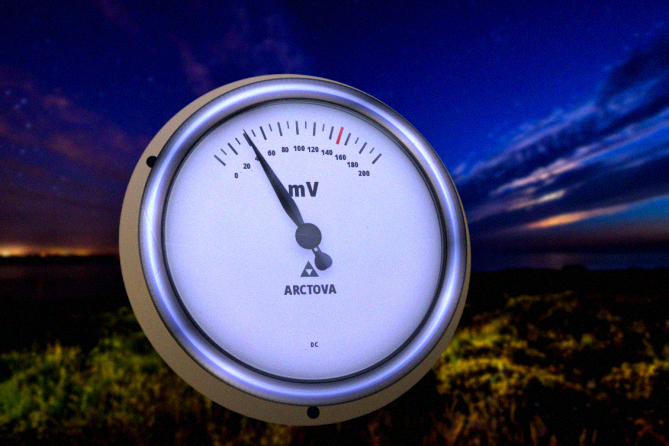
**40** mV
